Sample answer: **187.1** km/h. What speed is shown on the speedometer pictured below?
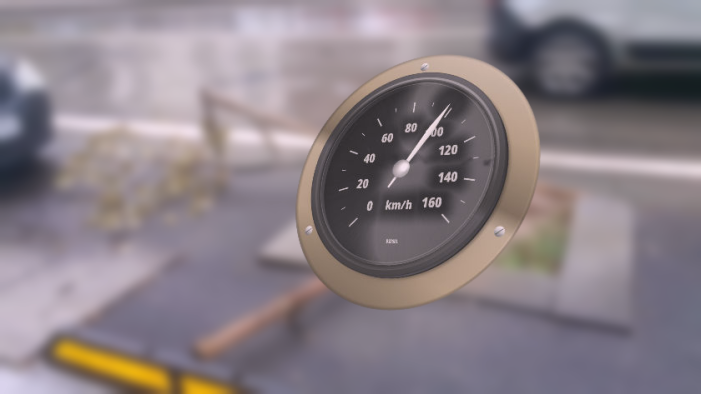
**100** km/h
